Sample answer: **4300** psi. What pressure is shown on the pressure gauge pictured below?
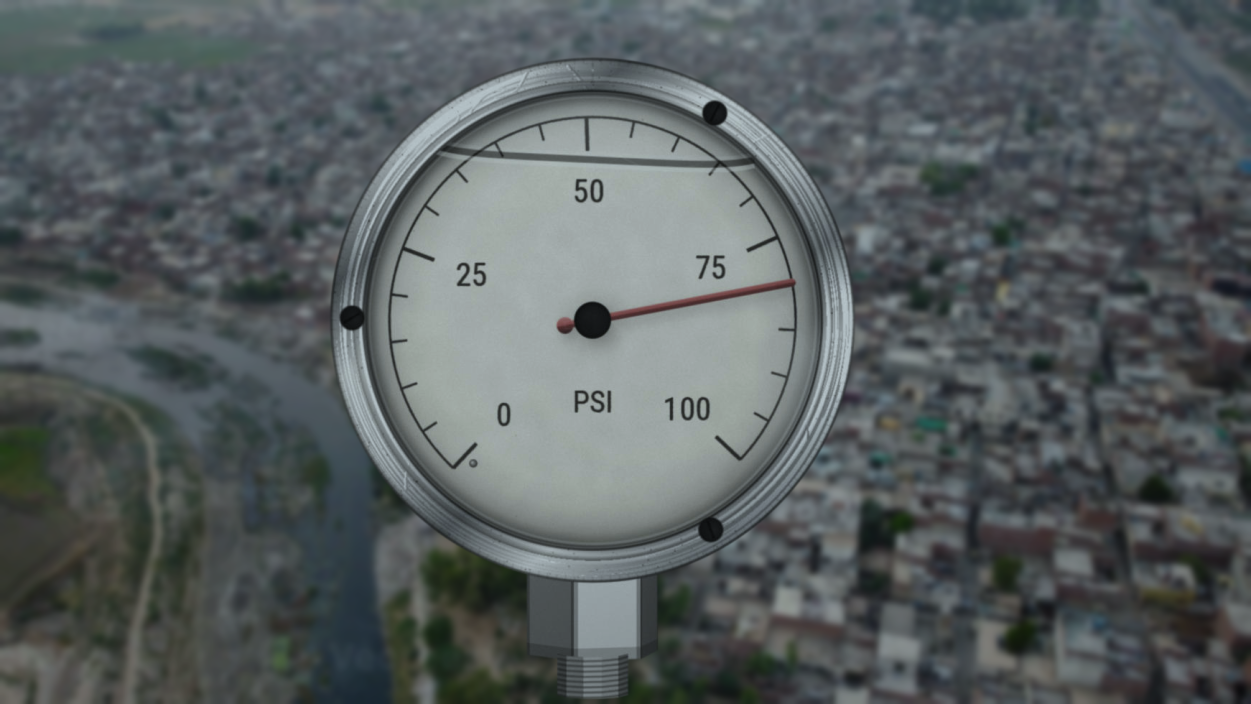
**80** psi
